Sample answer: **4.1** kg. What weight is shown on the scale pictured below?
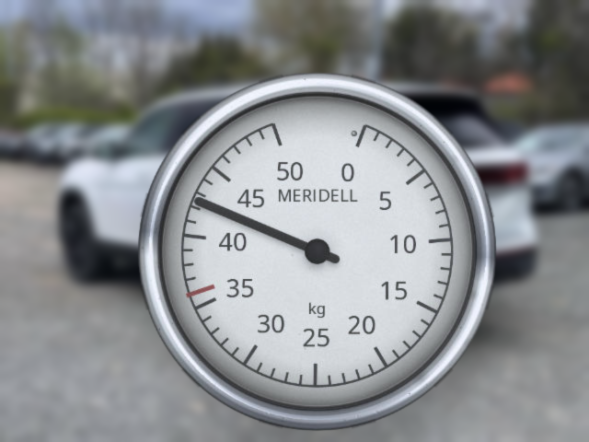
**42.5** kg
